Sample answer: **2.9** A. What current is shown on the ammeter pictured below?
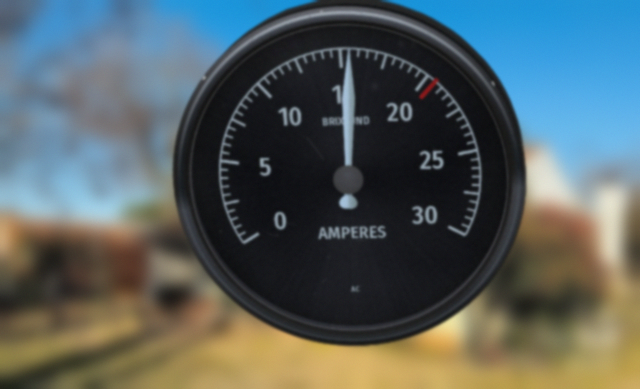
**15.5** A
